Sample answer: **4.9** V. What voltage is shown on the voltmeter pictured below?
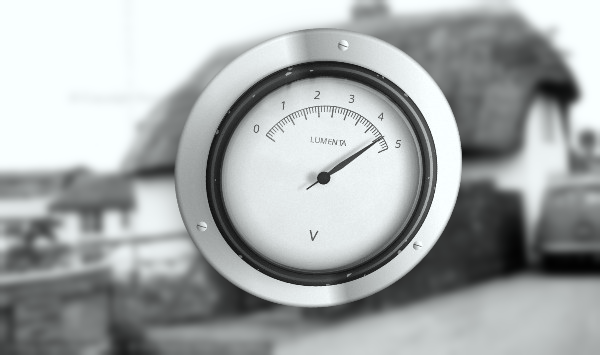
**4.5** V
